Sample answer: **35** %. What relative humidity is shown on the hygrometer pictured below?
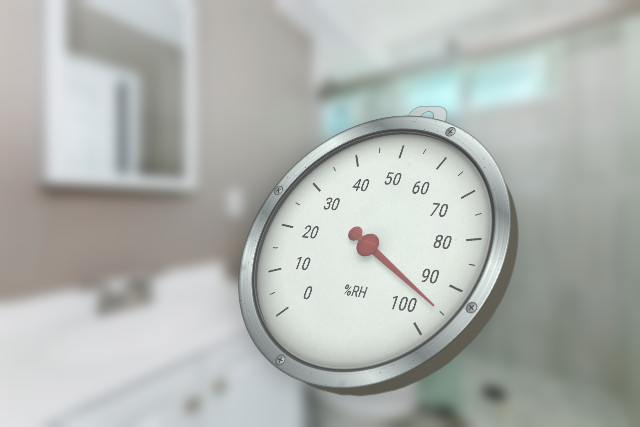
**95** %
